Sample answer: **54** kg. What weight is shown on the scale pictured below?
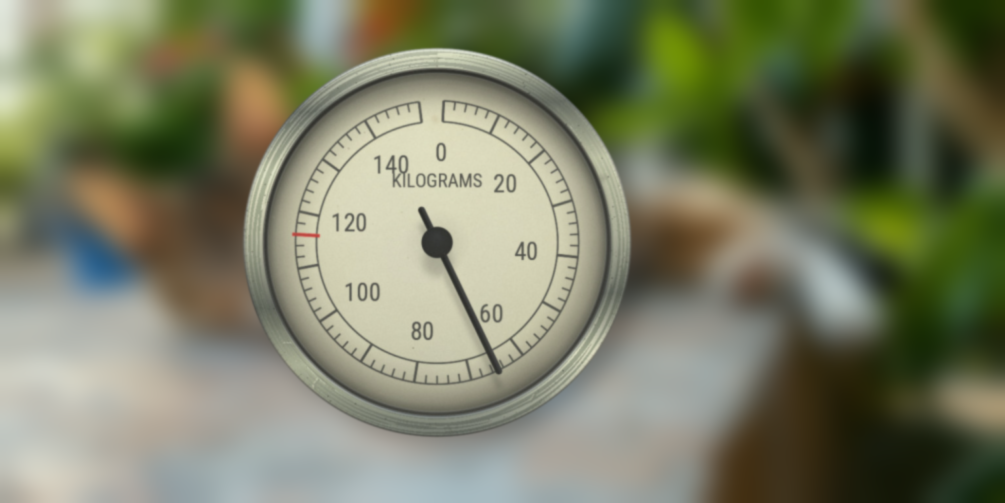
**65** kg
